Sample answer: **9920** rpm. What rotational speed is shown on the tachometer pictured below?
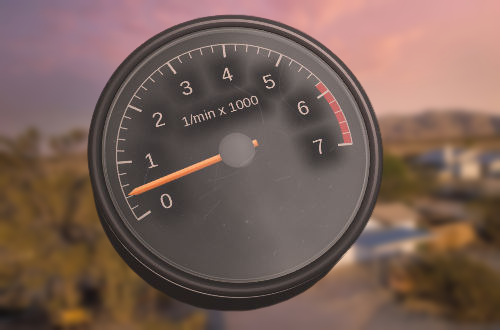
**400** rpm
